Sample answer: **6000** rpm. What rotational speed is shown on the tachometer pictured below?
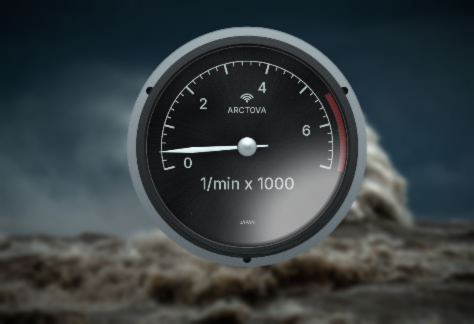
**400** rpm
